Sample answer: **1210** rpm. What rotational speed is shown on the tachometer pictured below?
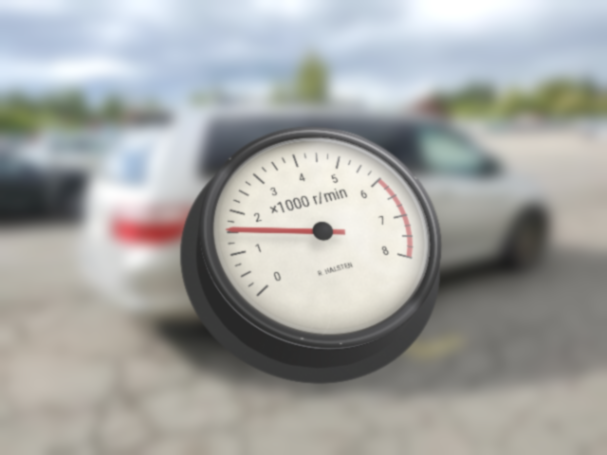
**1500** rpm
